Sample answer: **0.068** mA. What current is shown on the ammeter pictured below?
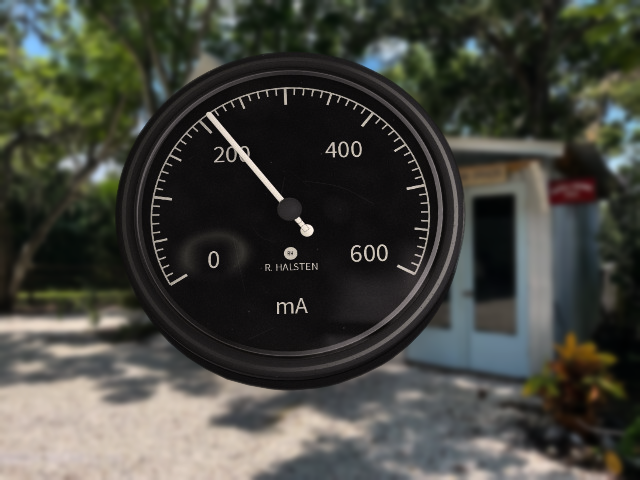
**210** mA
